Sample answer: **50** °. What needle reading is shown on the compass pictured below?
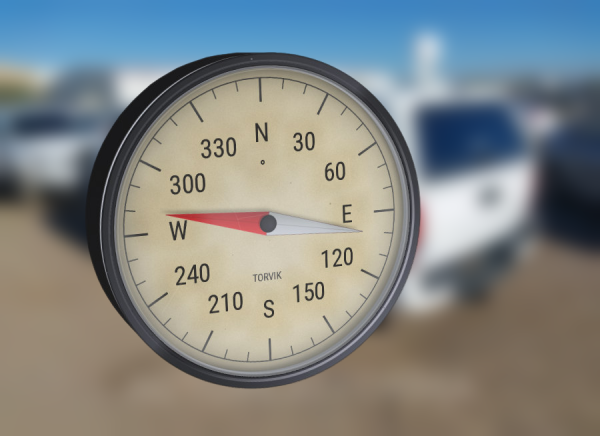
**280** °
